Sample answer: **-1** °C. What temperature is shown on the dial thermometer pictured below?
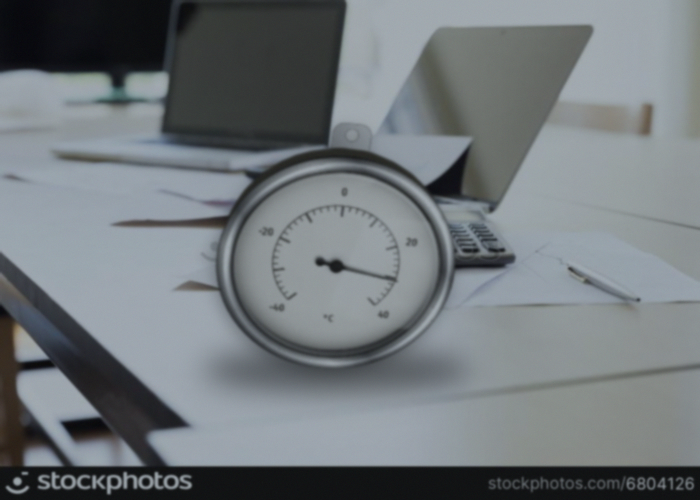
**30** °C
